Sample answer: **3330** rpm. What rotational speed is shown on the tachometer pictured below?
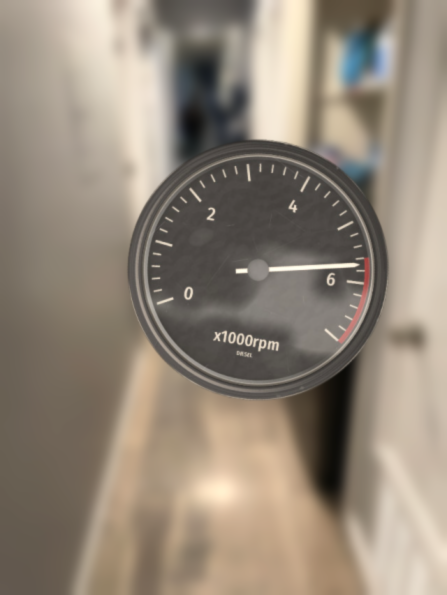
**5700** rpm
